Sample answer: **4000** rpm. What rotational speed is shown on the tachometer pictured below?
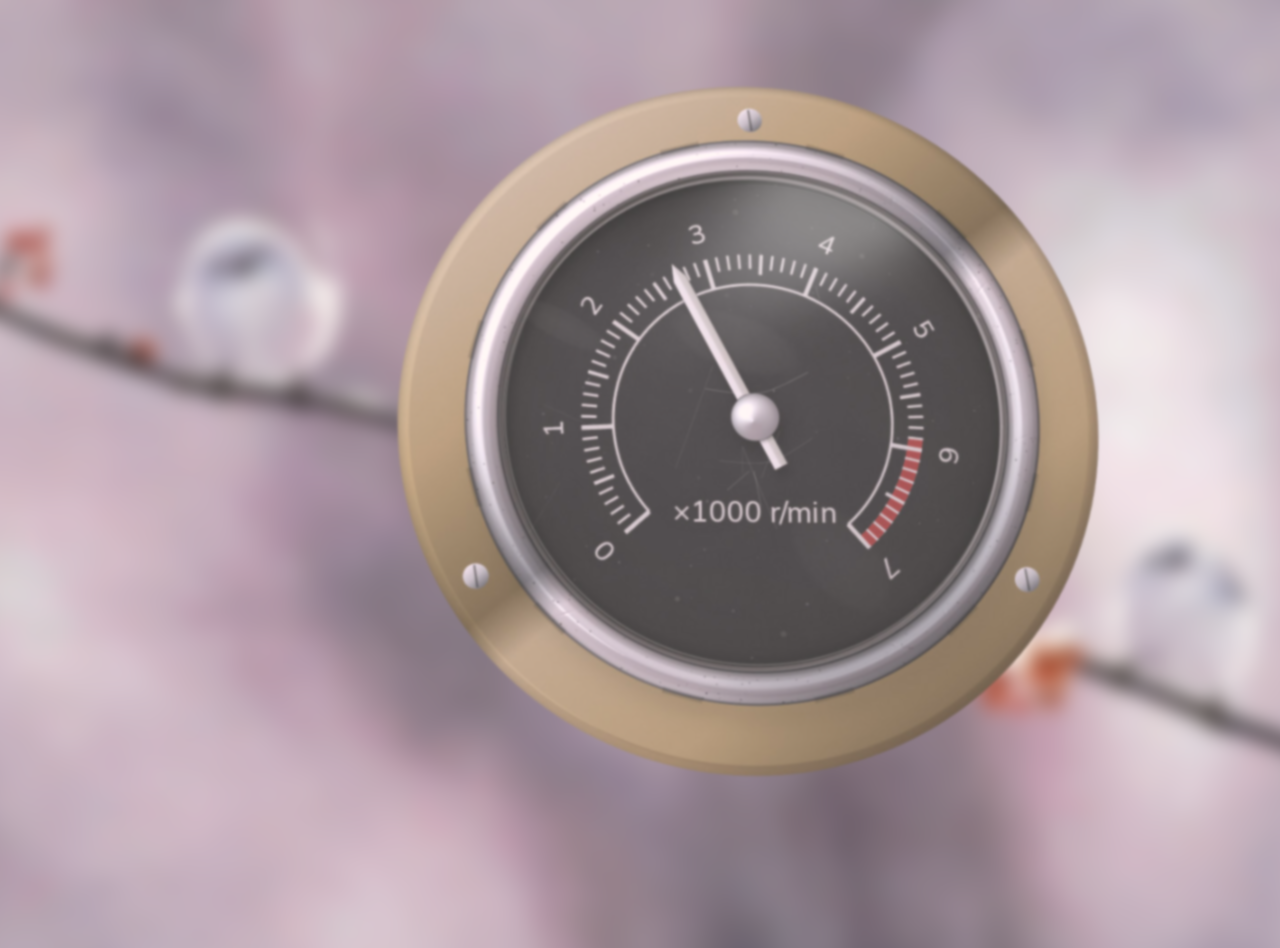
**2700** rpm
